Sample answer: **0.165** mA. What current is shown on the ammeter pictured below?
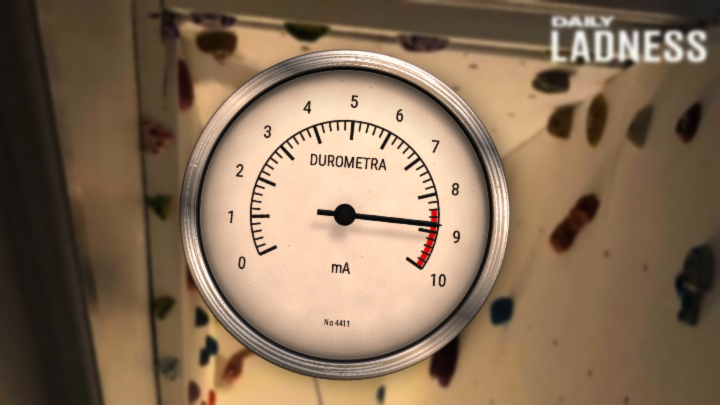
**8.8** mA
